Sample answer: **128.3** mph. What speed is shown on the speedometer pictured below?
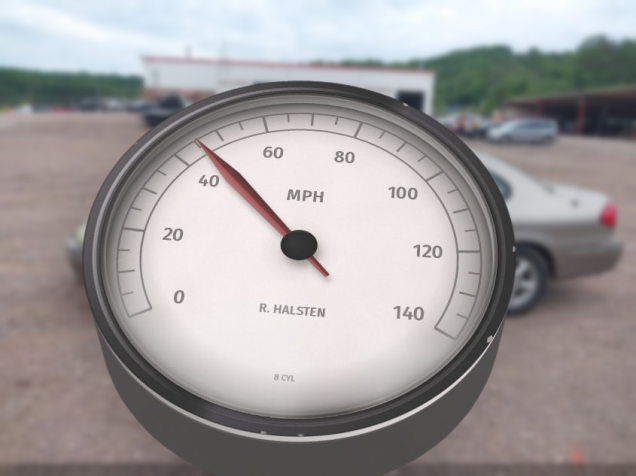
**45** mph
